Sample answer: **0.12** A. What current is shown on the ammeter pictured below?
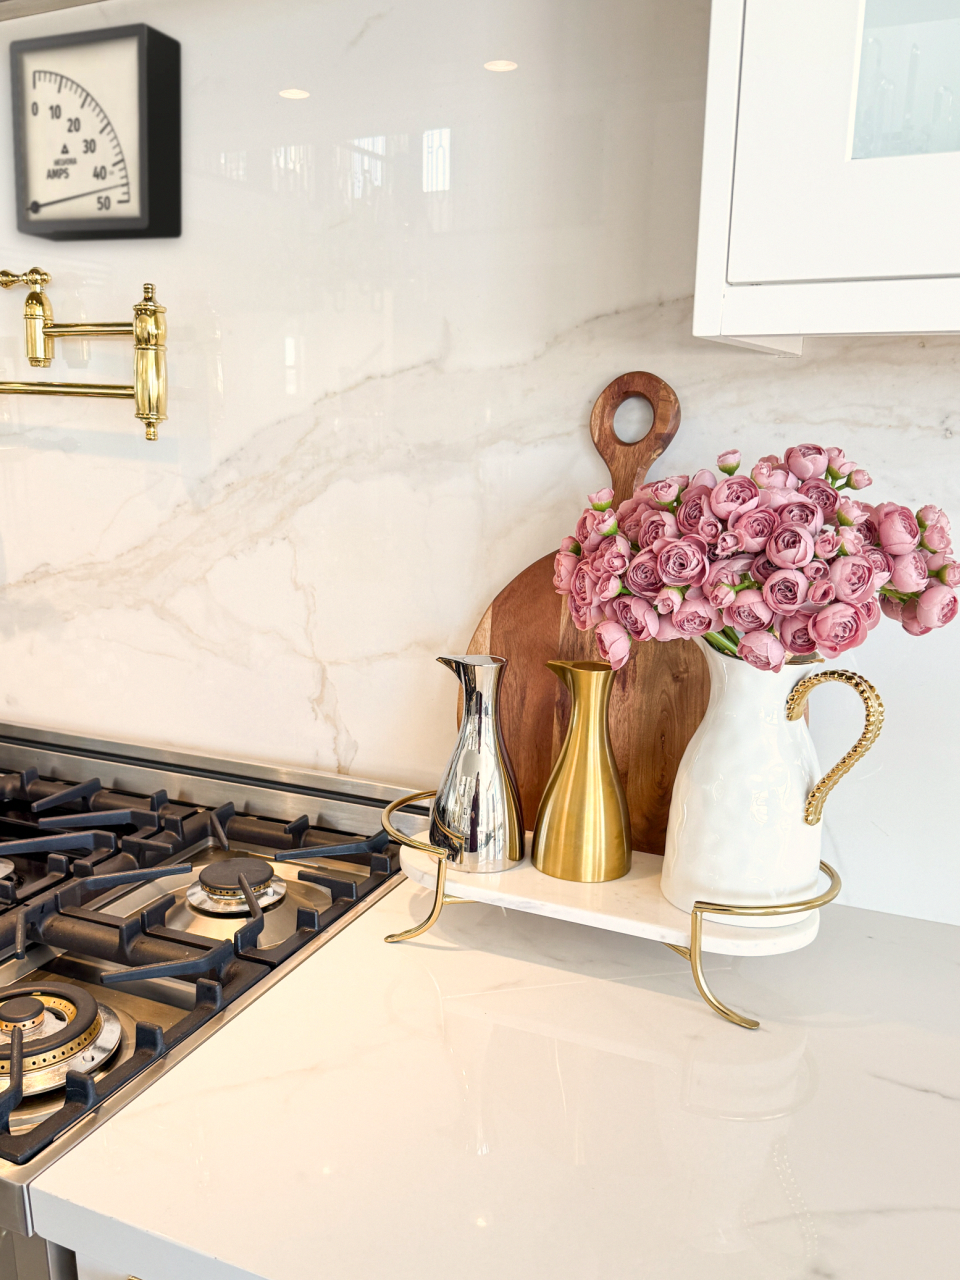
**46** A
